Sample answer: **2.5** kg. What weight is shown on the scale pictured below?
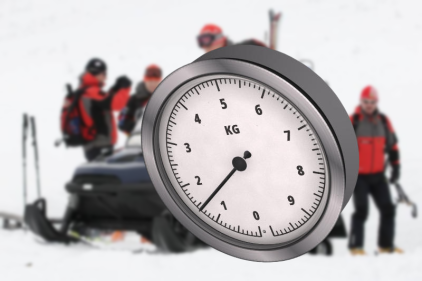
**1.4** kg
